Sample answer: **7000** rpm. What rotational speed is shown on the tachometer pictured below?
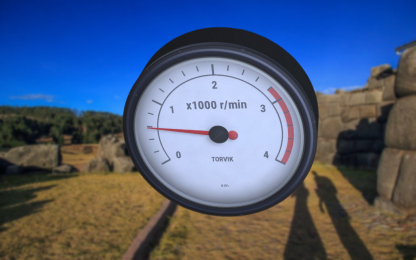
**600** rpm
